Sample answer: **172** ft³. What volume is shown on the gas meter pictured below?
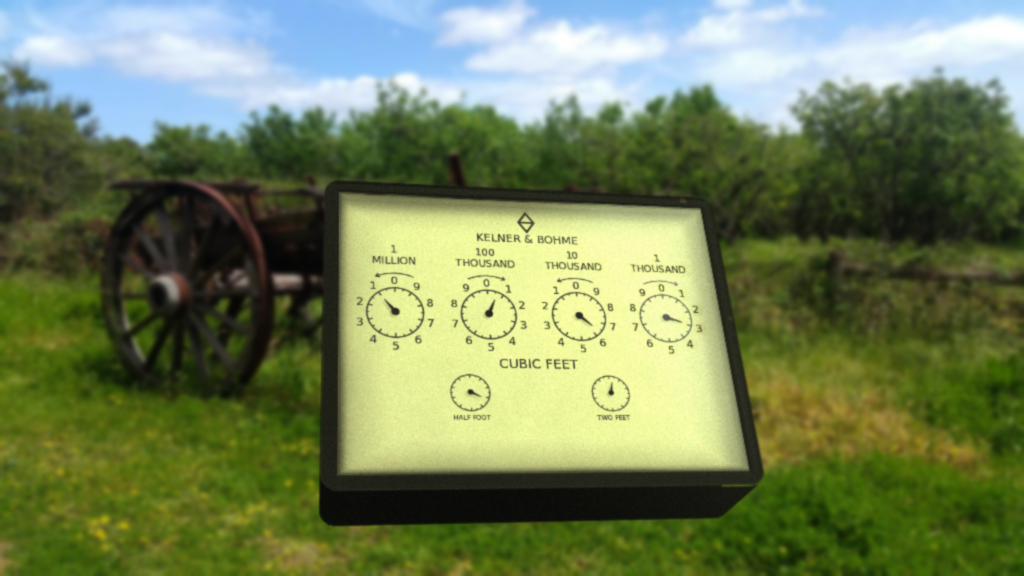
**106300** ft³
